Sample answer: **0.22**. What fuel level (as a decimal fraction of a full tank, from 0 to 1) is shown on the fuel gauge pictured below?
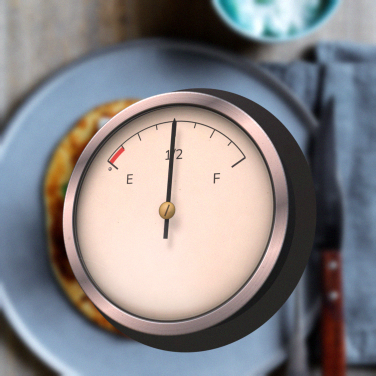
**0.5**
